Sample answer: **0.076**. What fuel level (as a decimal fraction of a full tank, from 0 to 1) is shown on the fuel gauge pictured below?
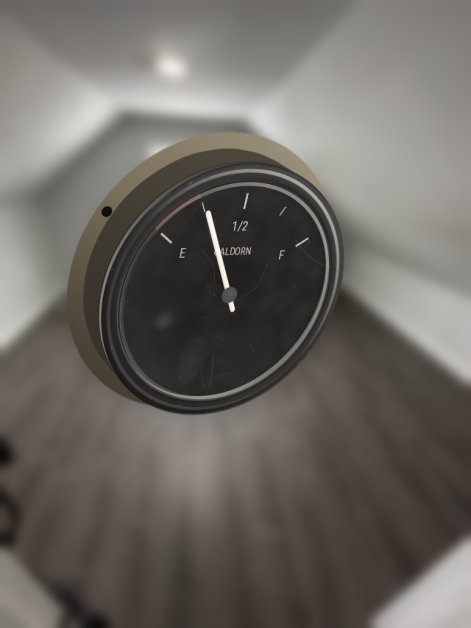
**0.25**
